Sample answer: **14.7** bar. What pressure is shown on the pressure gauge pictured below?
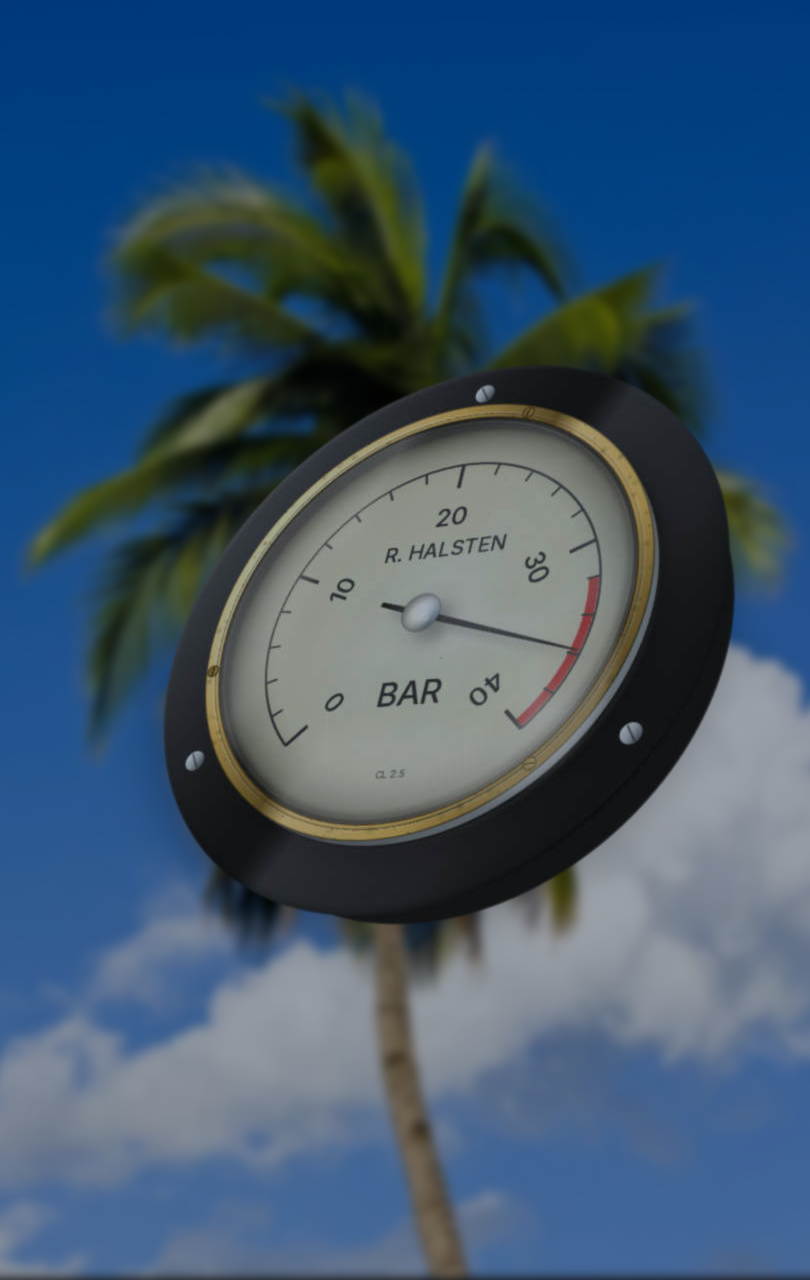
**36** bar
